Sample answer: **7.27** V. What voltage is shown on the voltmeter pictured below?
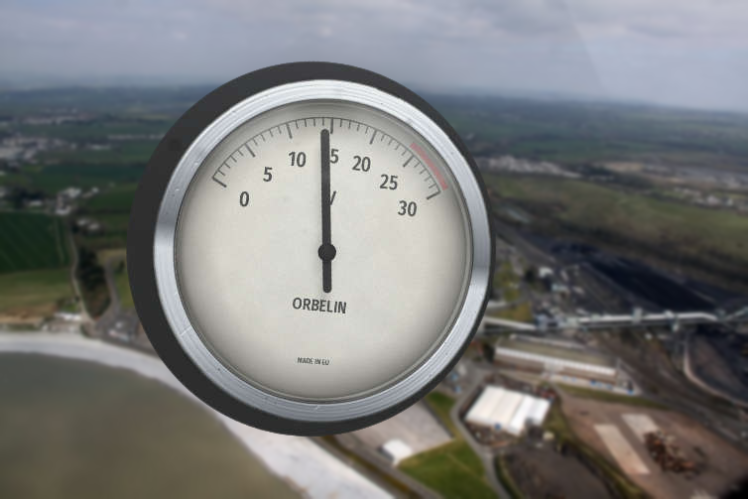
**14** V
